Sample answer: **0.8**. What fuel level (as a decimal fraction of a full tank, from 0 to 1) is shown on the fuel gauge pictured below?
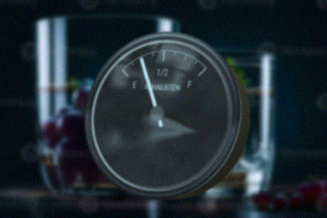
**0.25**
